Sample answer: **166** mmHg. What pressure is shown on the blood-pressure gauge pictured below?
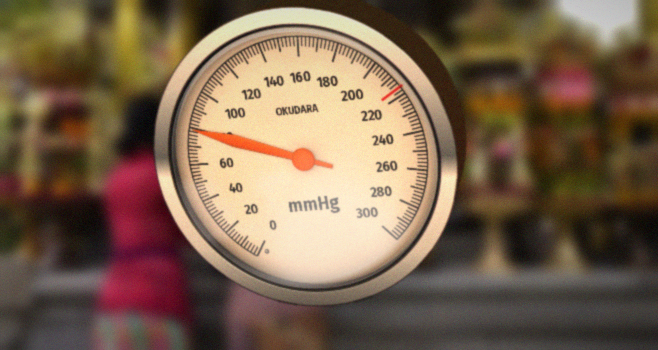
**80** mmHg
